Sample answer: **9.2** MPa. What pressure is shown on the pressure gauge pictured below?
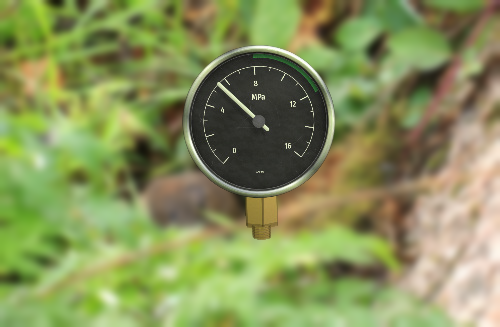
**5.5** MPa
